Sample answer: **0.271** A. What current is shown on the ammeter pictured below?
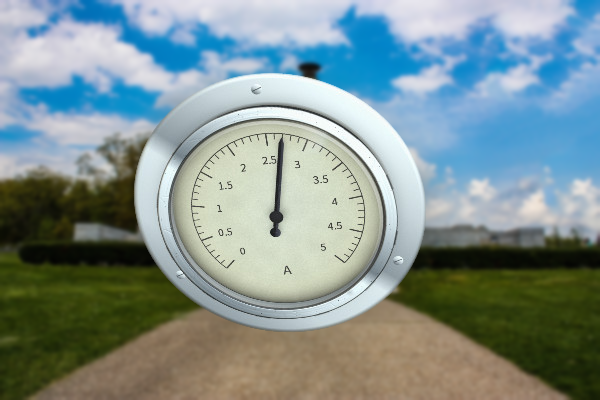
**2.7** A
